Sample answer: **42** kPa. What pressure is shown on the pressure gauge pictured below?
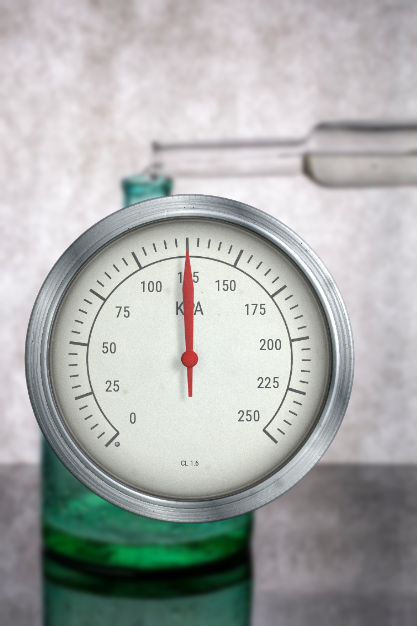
**125** kPa
